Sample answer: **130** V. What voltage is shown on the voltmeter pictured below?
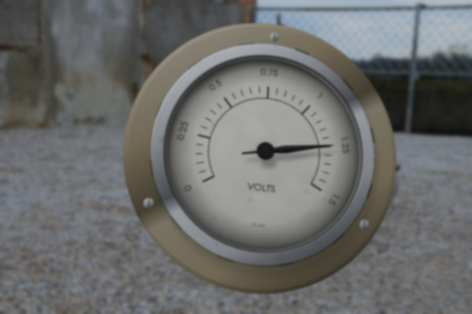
**1.25** V
